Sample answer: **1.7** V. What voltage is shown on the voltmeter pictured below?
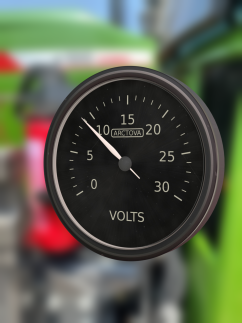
**9** V
